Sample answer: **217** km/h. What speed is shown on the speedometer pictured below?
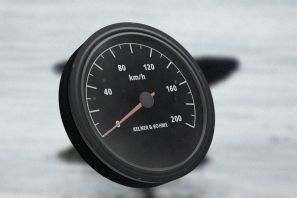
**0** km/h
